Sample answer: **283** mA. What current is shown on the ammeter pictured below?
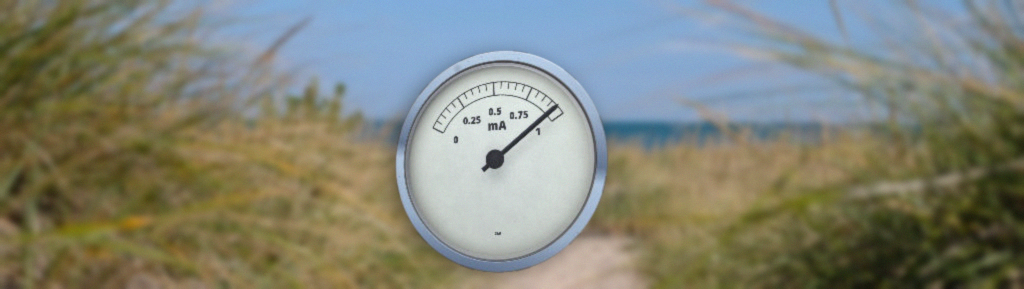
**0.95** mA
